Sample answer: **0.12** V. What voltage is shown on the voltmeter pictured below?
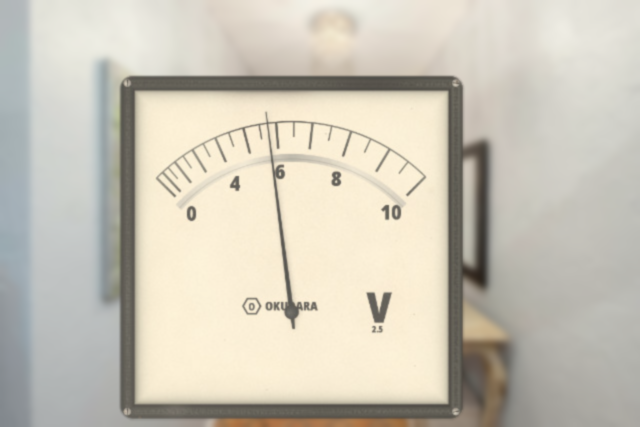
**5.75** V
